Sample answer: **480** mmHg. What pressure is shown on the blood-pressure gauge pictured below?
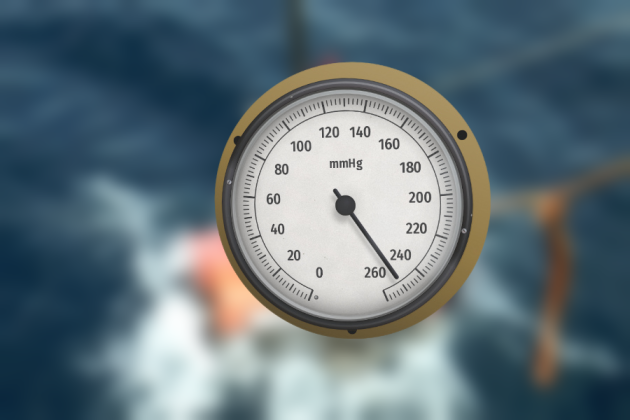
**250** mmHg
